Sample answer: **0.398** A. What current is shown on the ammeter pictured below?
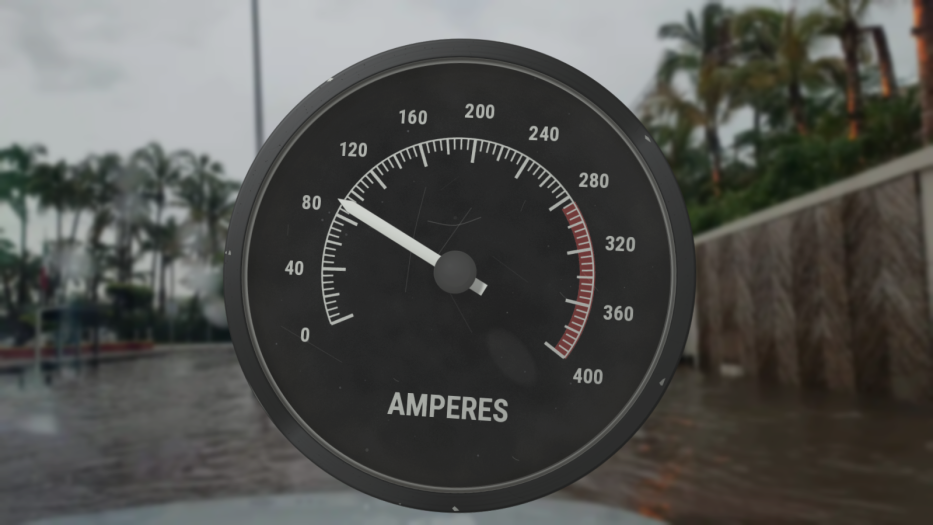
**90** A
